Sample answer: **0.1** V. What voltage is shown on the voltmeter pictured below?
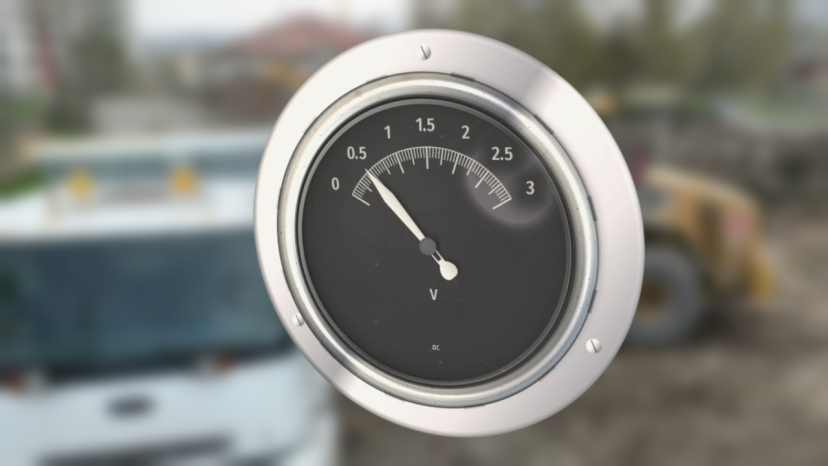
**0.5** V
